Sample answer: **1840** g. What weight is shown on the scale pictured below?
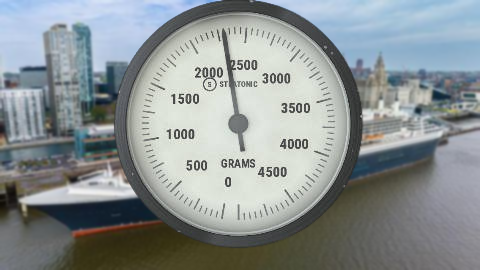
**2300** g
